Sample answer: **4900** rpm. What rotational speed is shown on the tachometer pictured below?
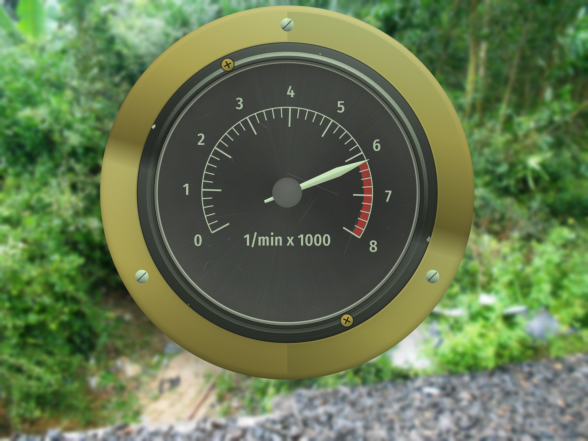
**6200** rpm
